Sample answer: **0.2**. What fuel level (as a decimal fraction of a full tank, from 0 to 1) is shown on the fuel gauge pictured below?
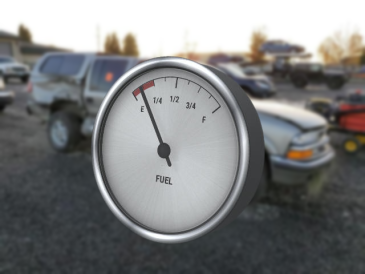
**0.125**
